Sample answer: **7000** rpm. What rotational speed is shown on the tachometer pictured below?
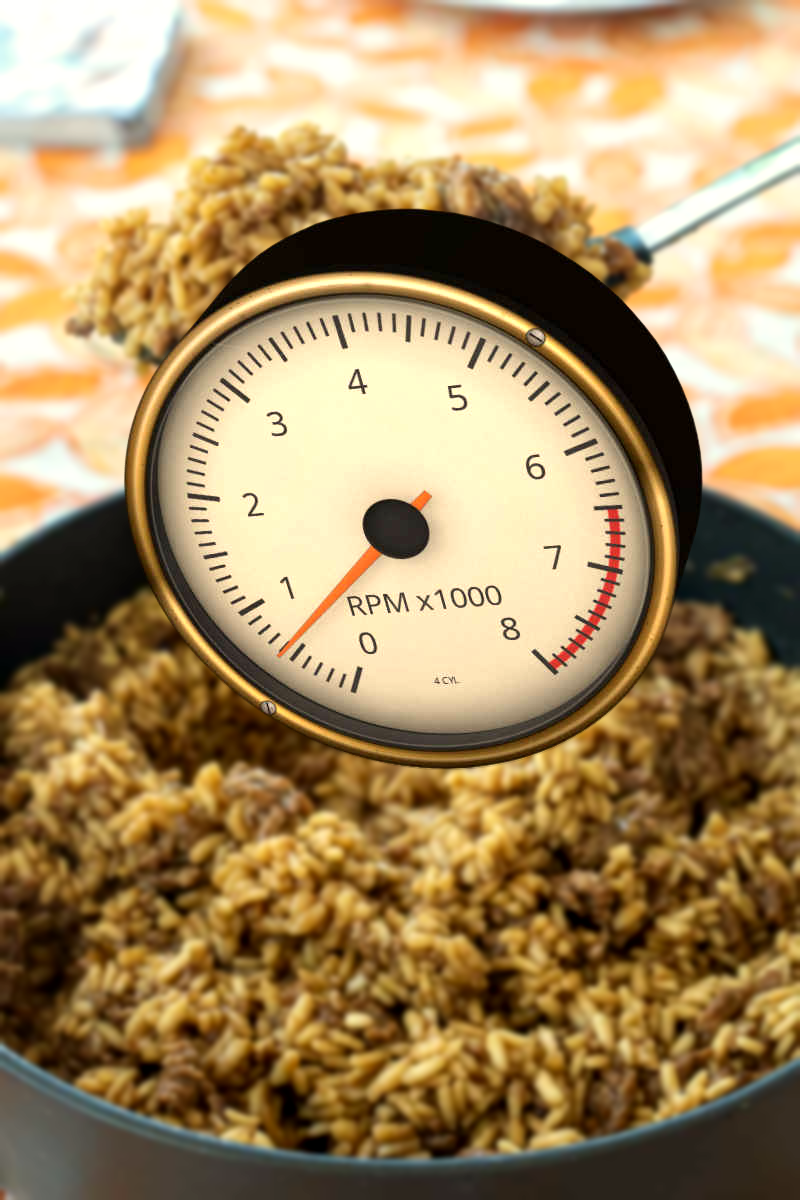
**600** rpm
